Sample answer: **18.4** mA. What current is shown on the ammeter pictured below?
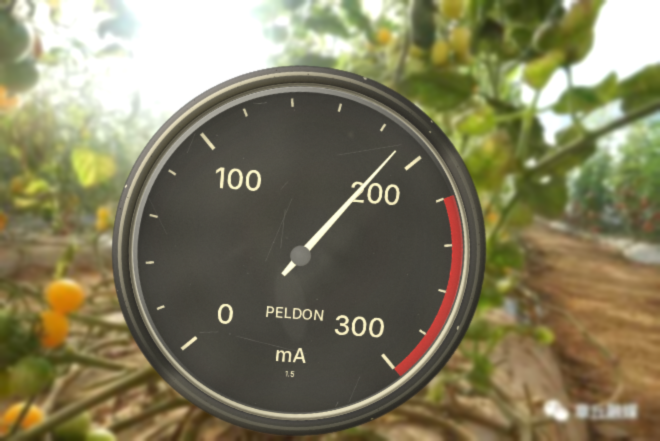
**190** mA
